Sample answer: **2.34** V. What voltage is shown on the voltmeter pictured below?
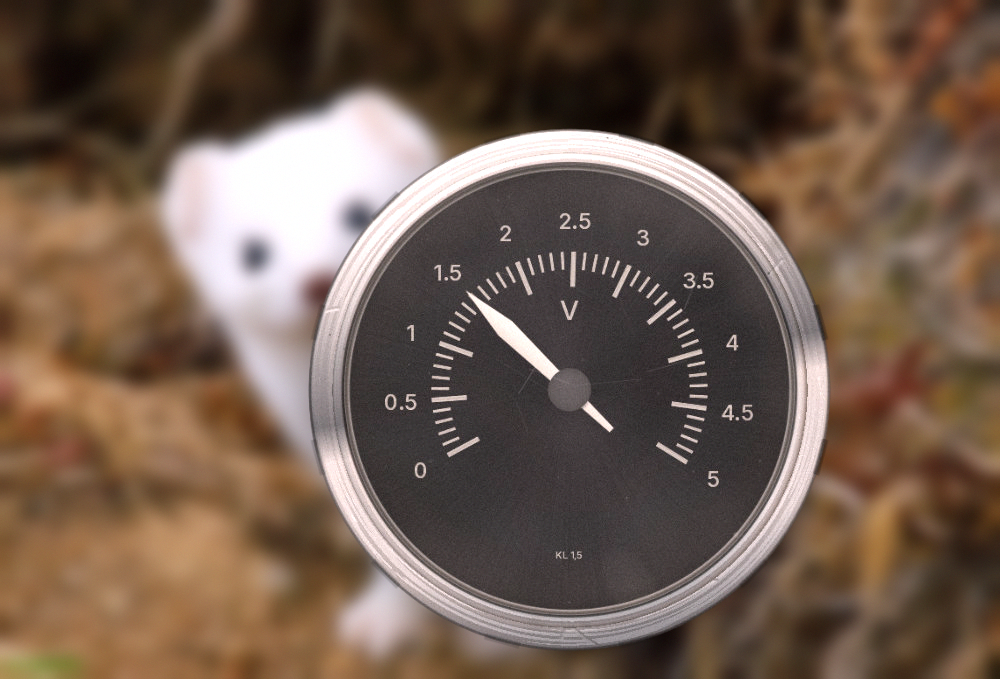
**1.5** V
